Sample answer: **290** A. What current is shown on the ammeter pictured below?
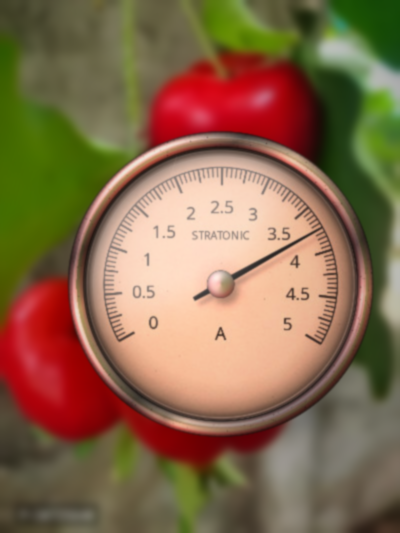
**3.75** A
